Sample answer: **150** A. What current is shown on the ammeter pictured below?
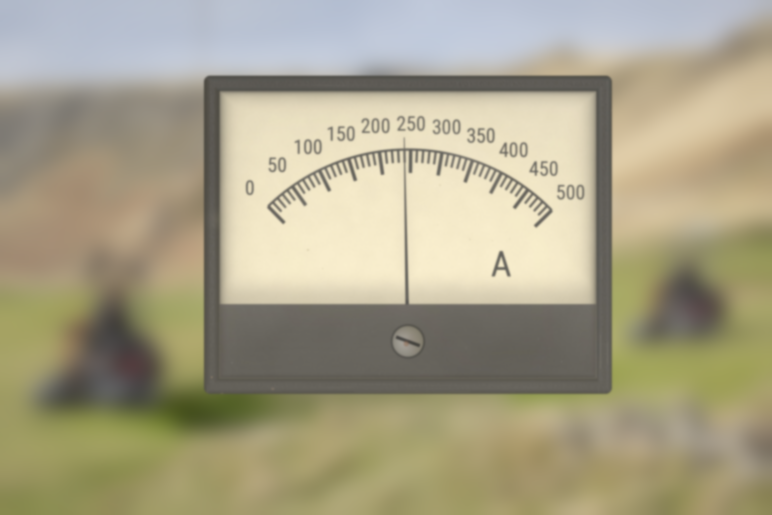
**240** A
